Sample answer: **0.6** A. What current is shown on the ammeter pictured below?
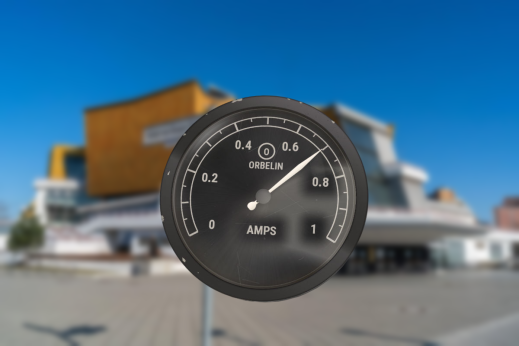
**0.7** A
